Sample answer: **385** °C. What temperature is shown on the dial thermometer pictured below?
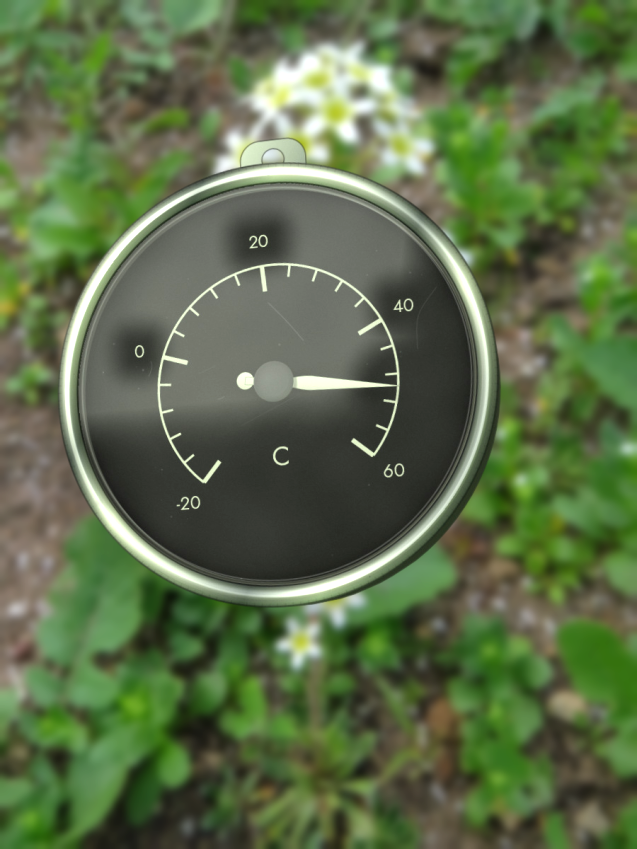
**50** °C
